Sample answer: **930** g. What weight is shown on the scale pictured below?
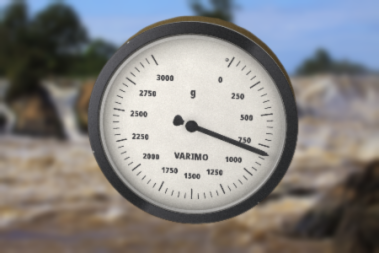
**800** g
